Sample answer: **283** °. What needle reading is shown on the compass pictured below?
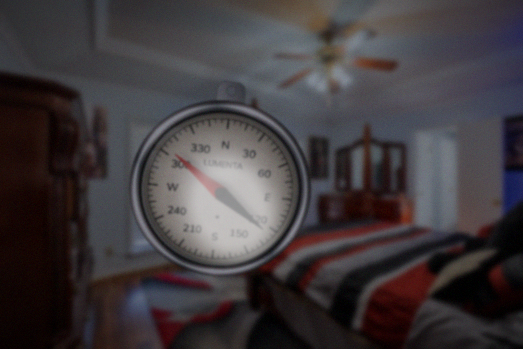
**305** °
